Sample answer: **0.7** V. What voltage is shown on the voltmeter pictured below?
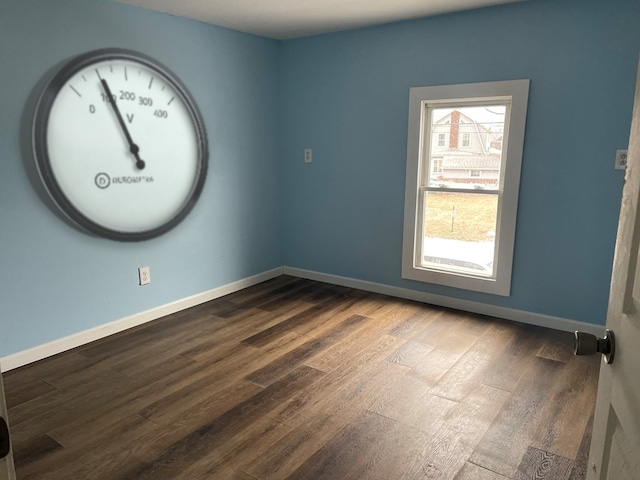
**100** V
